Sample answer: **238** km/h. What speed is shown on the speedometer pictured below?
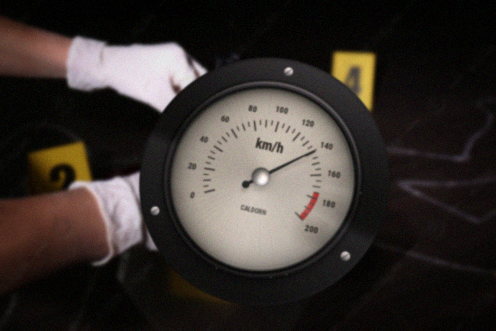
**140** km/h
